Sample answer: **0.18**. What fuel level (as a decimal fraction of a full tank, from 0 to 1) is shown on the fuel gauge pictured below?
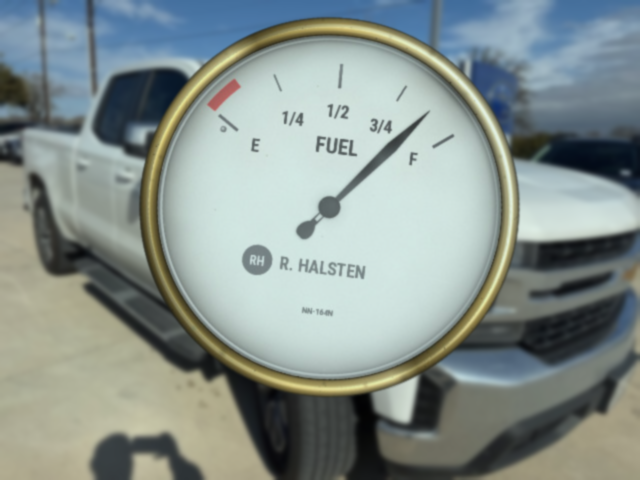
**0.875**
